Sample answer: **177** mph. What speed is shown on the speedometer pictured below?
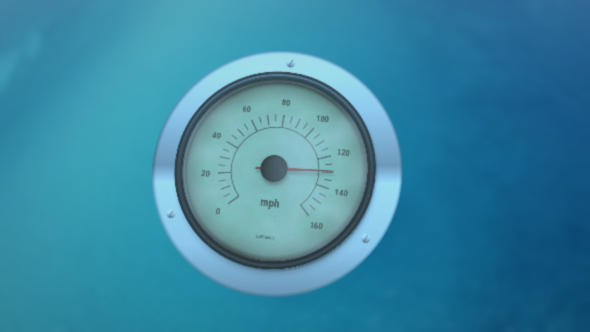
**130** mph
